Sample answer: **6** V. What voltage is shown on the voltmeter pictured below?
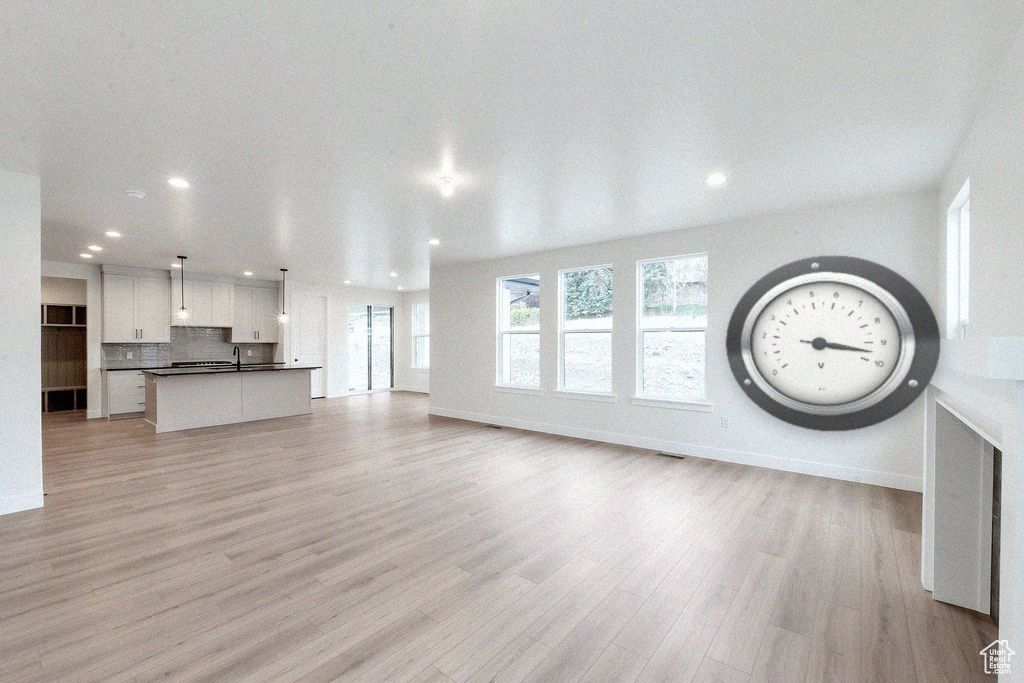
**9.5** V
